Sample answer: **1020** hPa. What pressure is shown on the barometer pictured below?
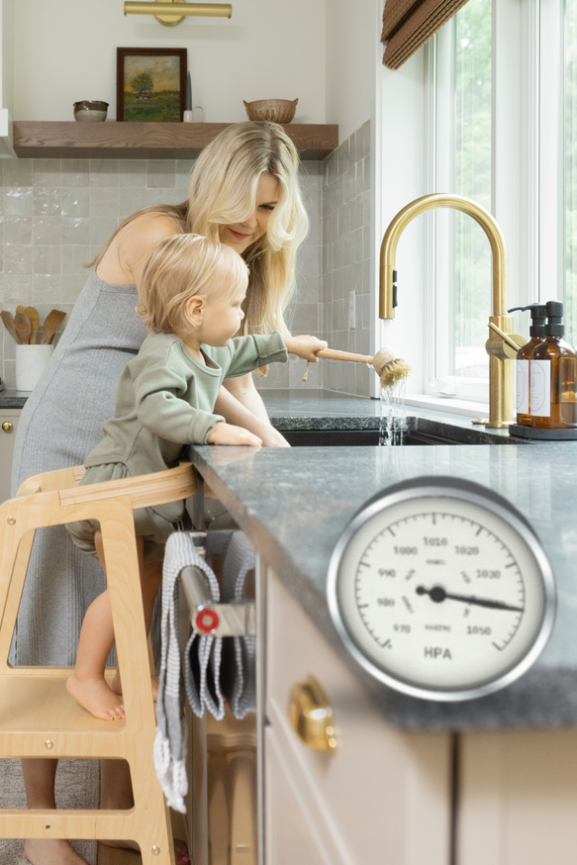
**1040** hPa
